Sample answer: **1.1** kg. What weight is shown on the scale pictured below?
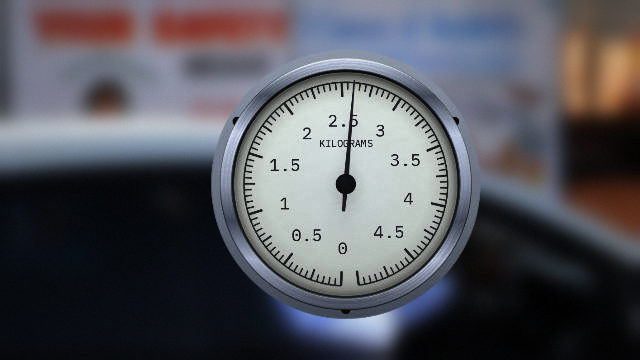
**2.6** kg
